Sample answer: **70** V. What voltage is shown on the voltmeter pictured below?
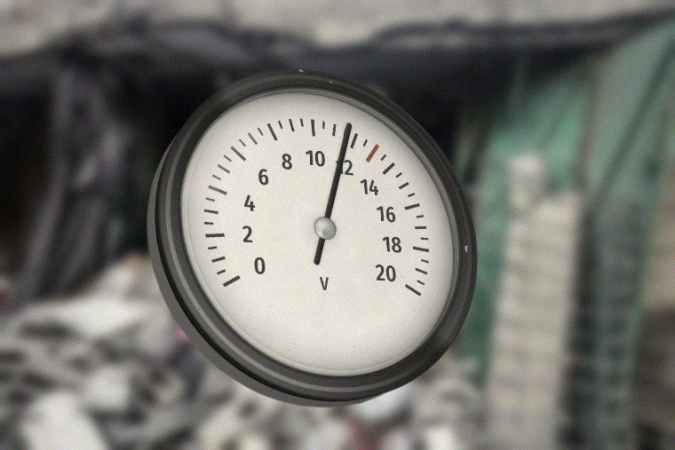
**11.5** V
